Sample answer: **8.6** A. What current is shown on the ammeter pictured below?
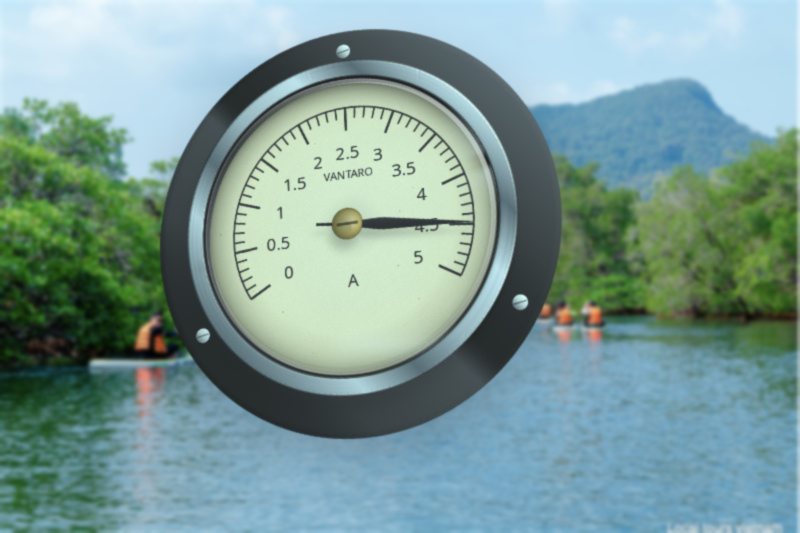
**4.5** A
